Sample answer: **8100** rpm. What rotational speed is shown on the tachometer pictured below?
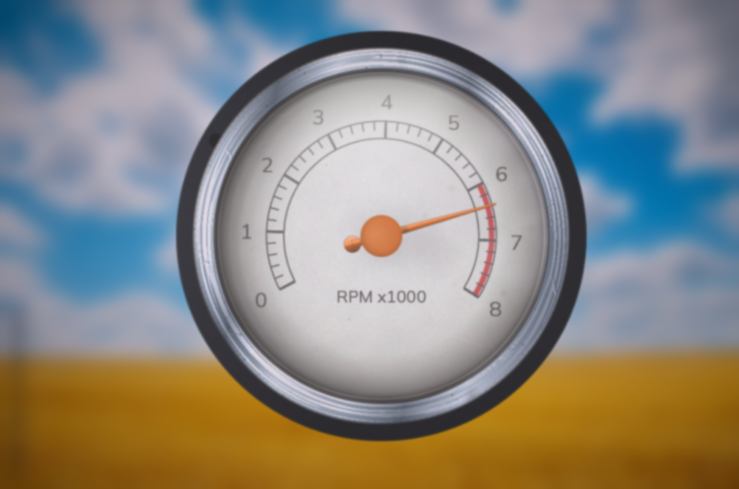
**6400** rpm
